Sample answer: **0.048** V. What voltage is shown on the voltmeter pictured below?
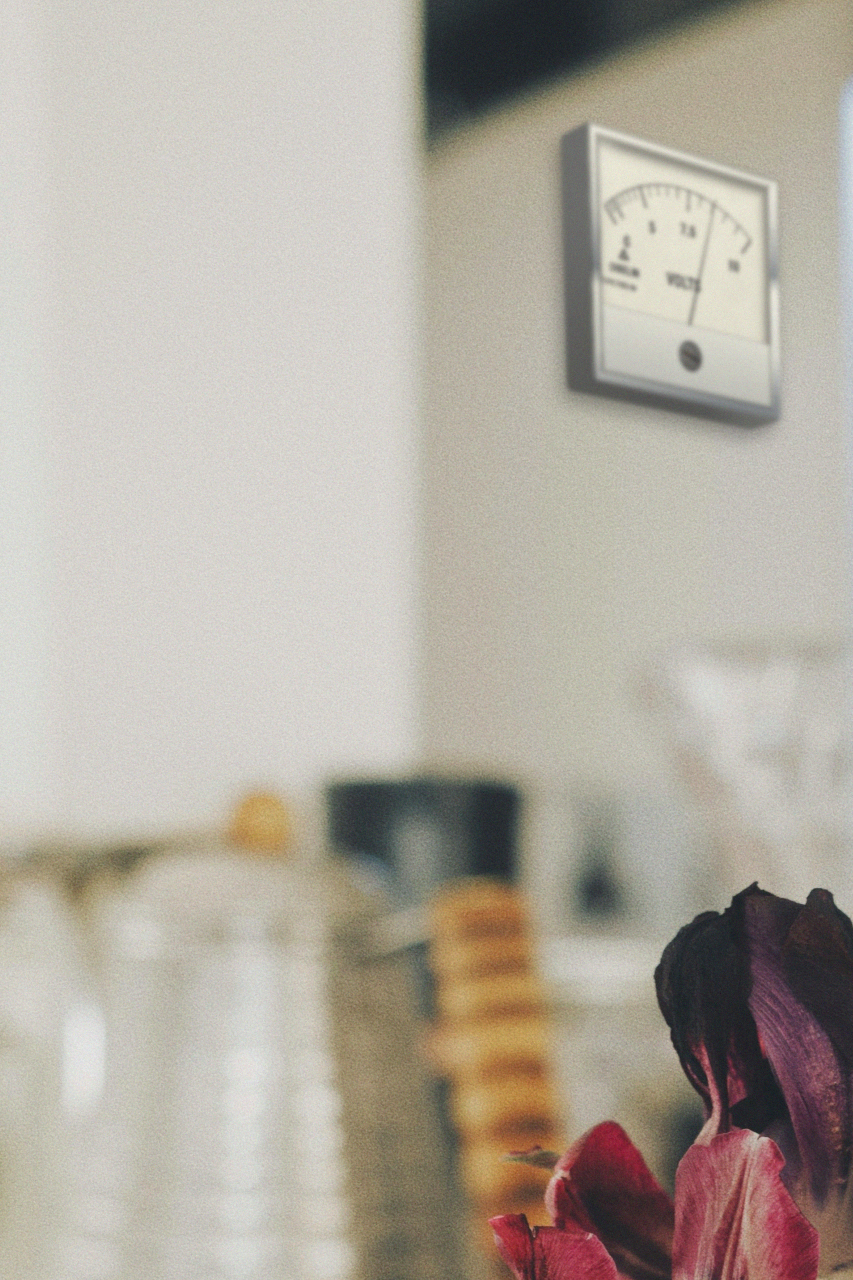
**8.5** V
